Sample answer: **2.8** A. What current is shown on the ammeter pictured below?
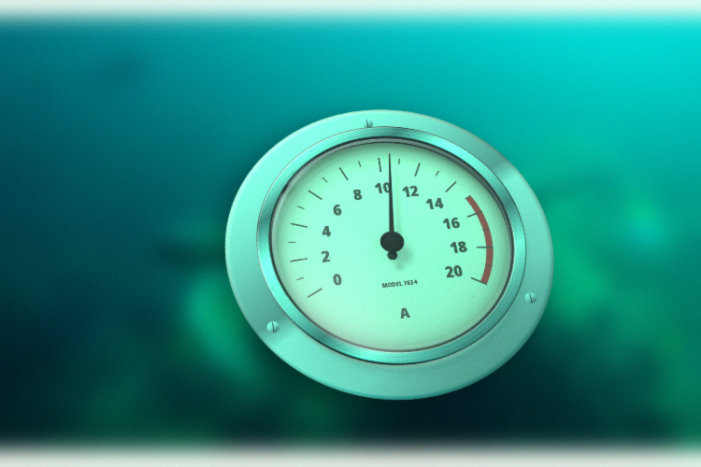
**10.5** A
